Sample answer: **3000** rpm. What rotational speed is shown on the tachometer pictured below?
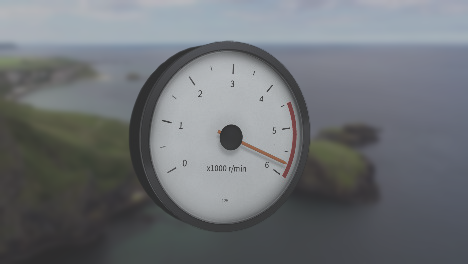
**5750** rpm
